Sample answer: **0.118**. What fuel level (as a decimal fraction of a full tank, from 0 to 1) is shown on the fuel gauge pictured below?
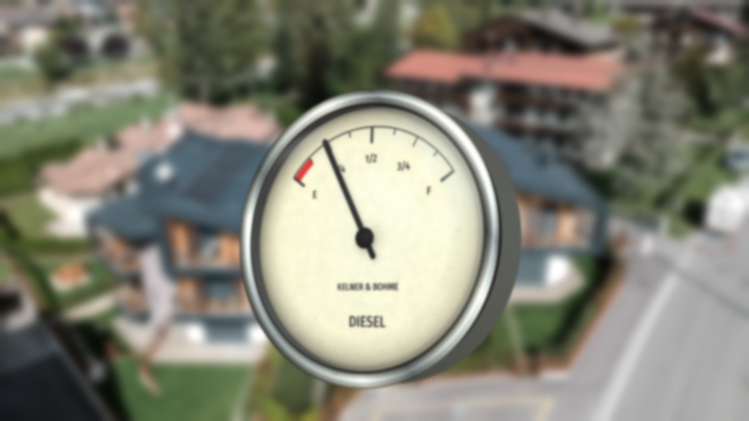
**0.25**
